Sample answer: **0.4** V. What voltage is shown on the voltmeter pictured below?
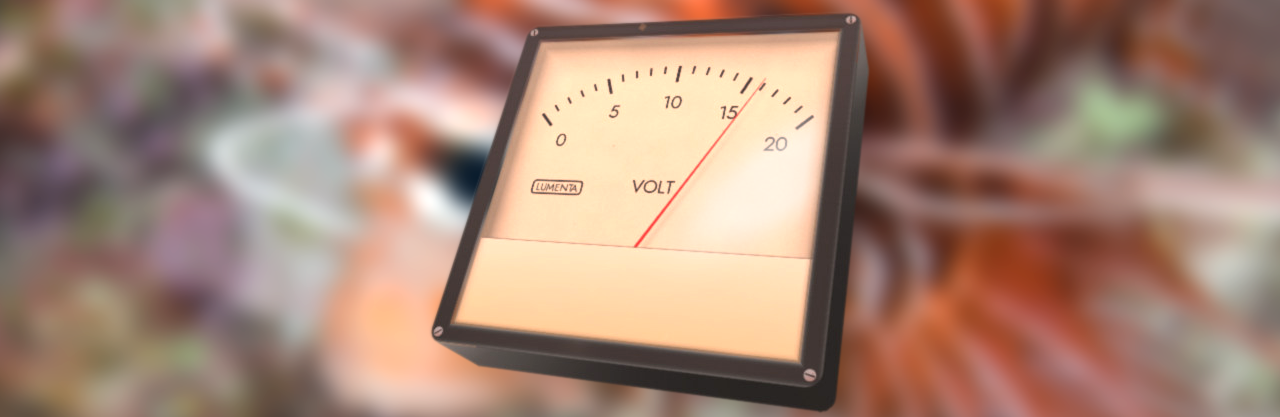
**16** V
